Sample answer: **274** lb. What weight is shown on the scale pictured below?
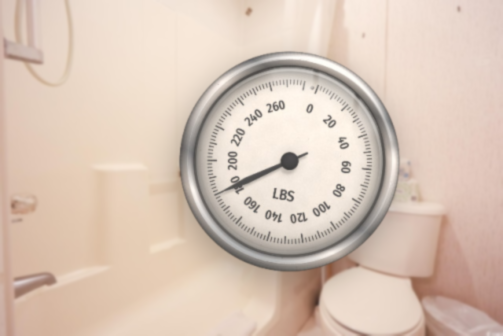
**180** lb
